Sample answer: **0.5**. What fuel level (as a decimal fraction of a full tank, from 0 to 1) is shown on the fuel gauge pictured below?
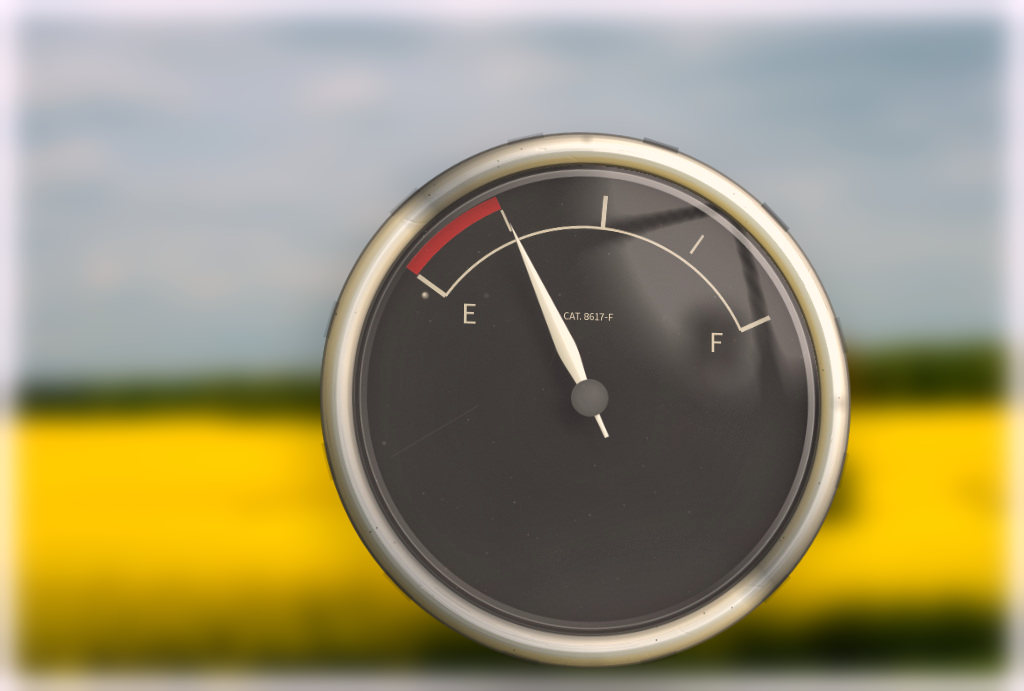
**0.25**
